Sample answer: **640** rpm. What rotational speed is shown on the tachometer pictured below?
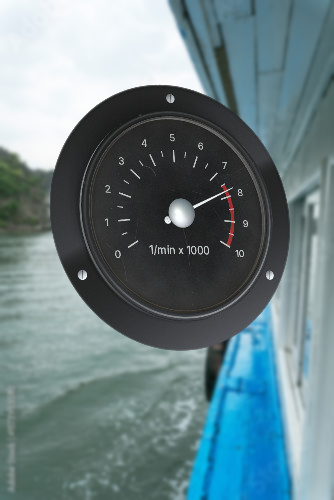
**7750** rpm
